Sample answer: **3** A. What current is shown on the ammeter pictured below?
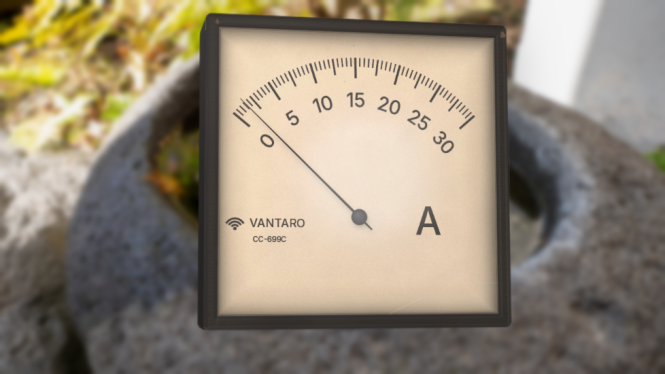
**1.5** A
